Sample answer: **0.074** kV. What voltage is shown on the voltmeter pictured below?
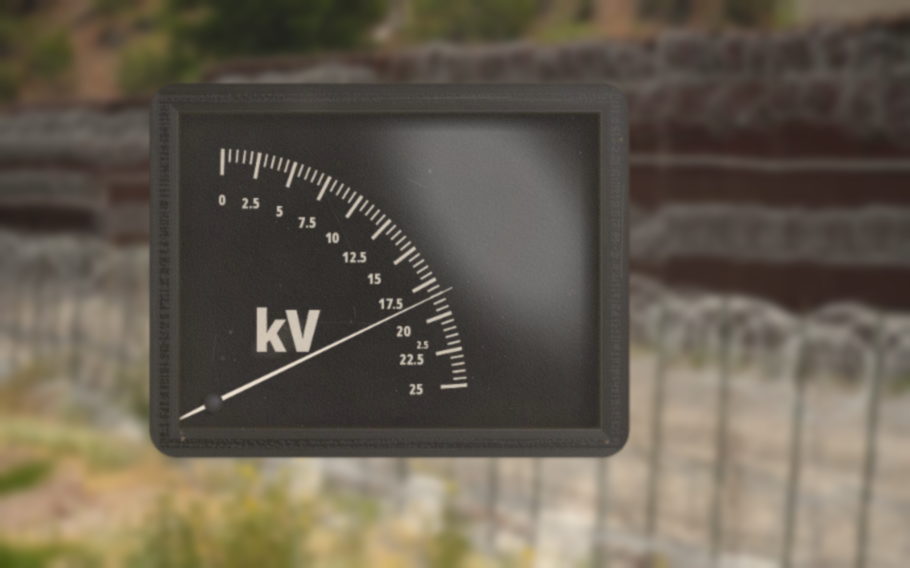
**18.5** kV
